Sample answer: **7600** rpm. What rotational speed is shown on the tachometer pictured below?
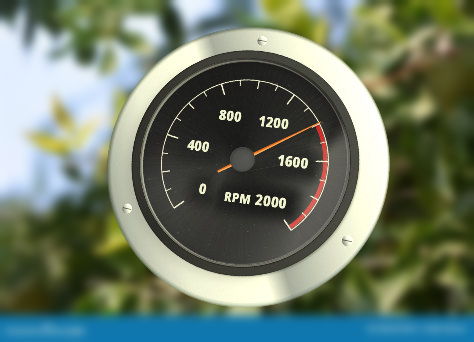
**1400** rpm
